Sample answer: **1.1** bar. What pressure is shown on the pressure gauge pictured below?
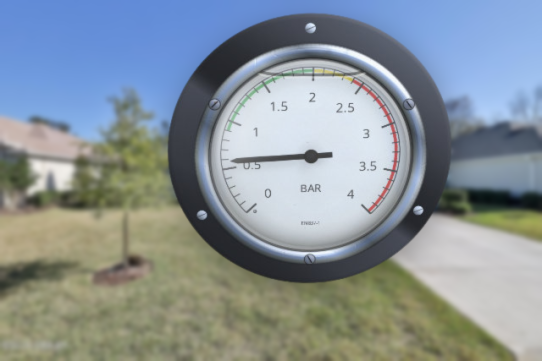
**0.6** bar
